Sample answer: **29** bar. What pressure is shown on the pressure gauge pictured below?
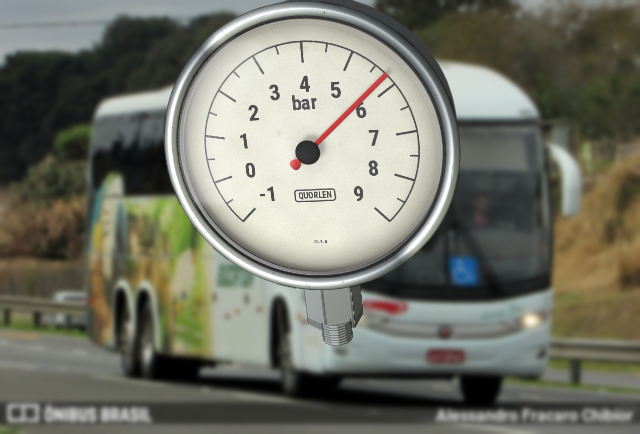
**5.75** bar
